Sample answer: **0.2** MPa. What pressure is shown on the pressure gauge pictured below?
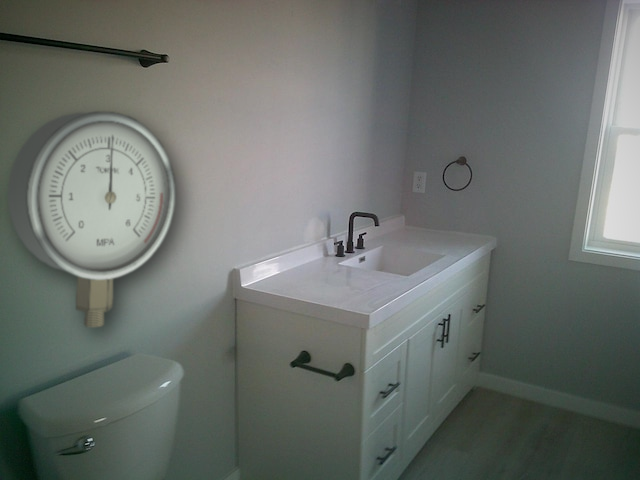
**3** MPa
